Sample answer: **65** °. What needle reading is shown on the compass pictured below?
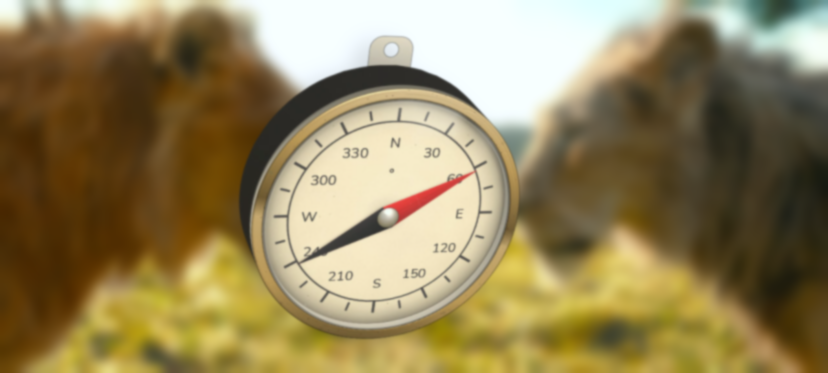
**60** °
